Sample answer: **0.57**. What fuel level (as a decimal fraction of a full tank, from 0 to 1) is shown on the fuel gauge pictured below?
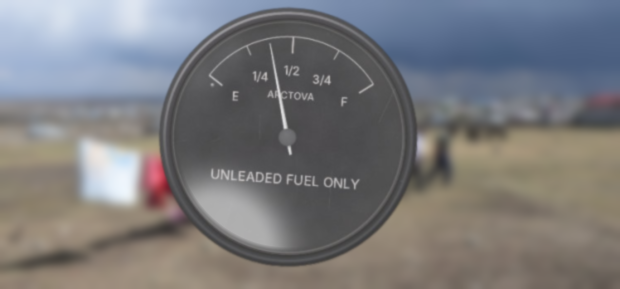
**0.375**
